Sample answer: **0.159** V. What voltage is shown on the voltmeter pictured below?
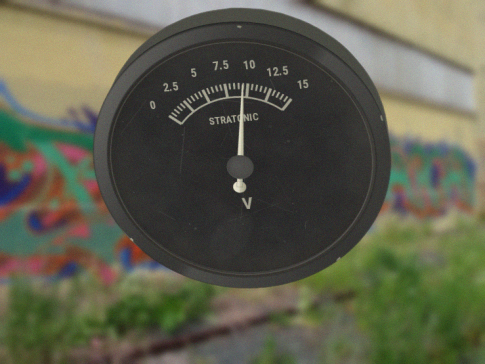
**9.5** V
